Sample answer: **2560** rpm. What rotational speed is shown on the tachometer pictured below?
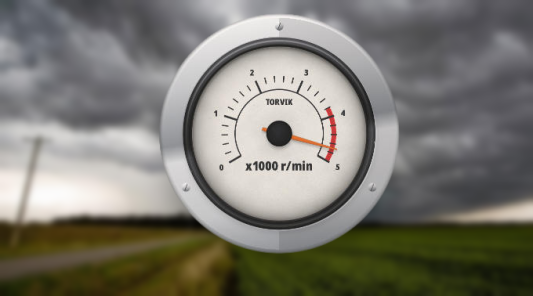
**4700** rpm
